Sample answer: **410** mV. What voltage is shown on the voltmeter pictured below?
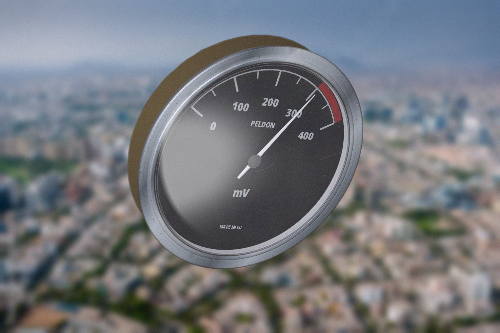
**300** mV
